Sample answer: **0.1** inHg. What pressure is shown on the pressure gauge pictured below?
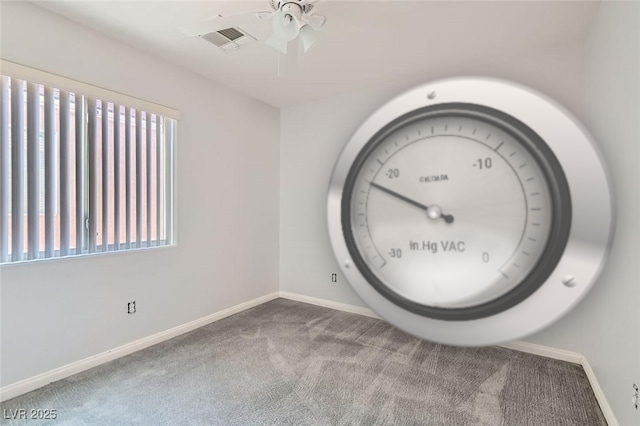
**-22** inHg
